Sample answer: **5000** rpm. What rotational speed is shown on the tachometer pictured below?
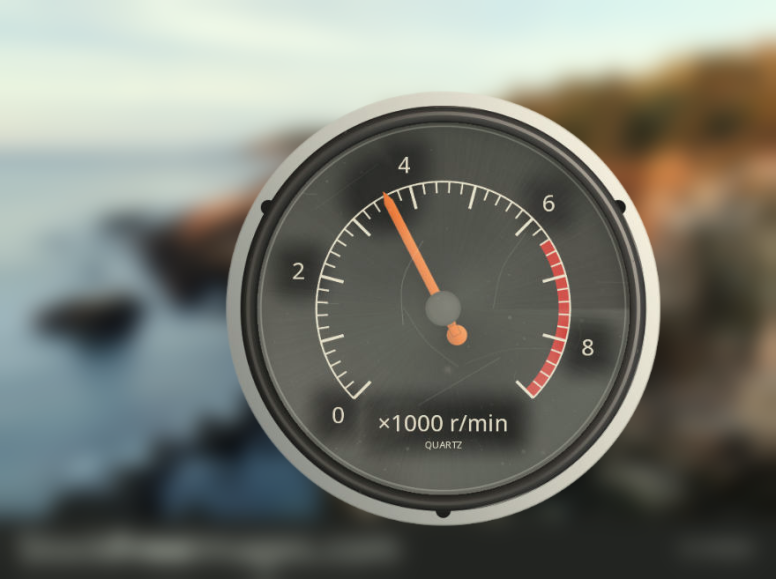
**3600** rpm
